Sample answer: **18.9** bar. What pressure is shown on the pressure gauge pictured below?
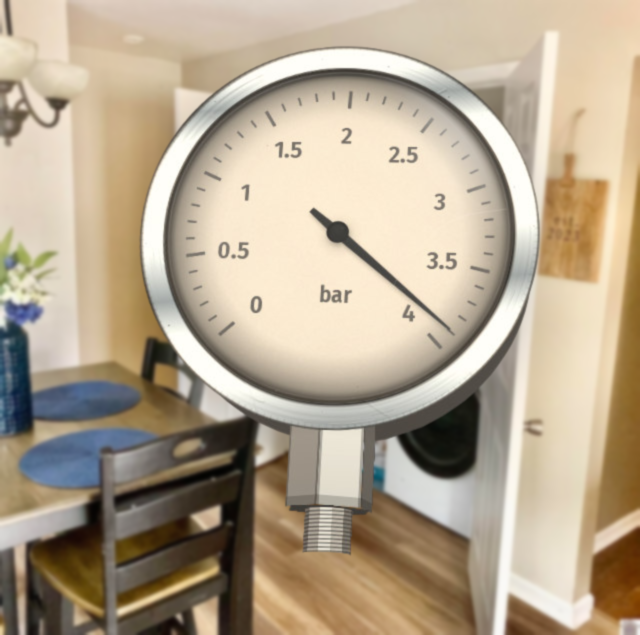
**3.9** bar
